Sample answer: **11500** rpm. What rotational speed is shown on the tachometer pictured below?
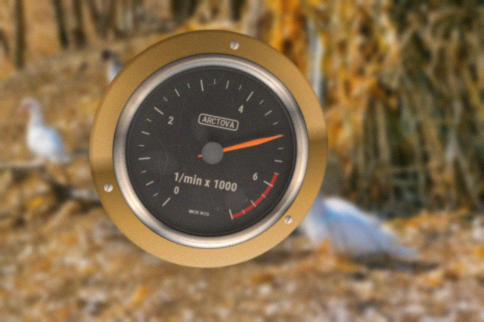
**5000** rpm
